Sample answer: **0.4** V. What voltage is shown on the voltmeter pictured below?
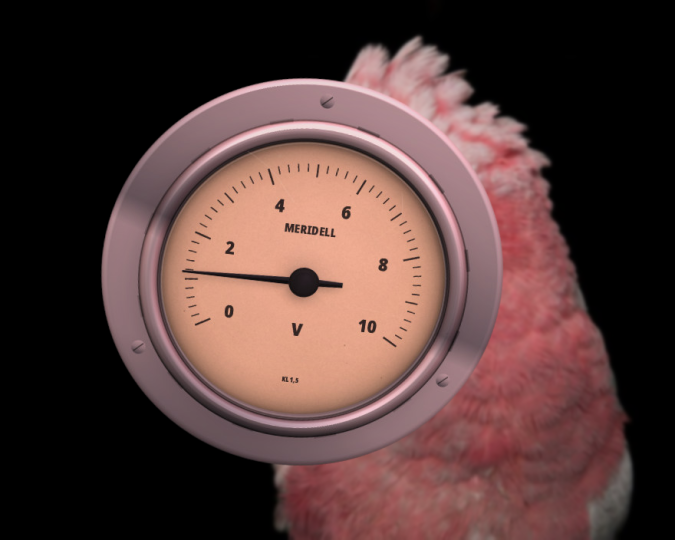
**1.2** V
